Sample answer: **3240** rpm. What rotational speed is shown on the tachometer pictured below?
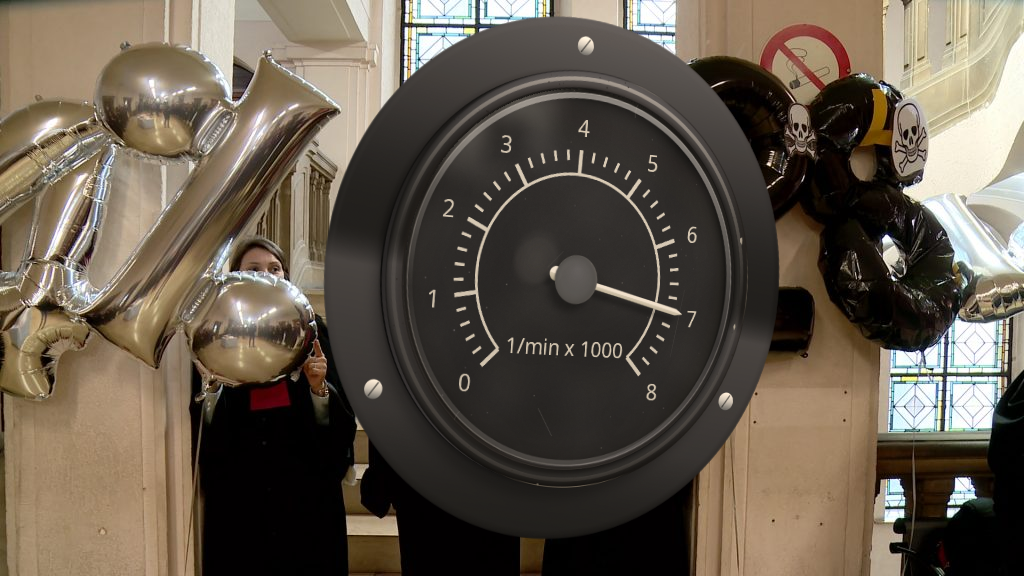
**7000** rpm
